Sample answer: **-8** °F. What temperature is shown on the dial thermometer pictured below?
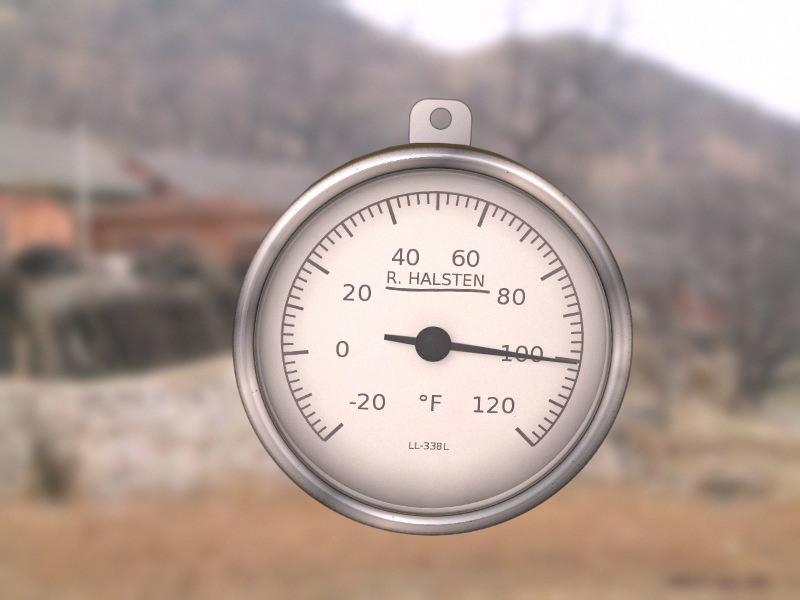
**100** °F
